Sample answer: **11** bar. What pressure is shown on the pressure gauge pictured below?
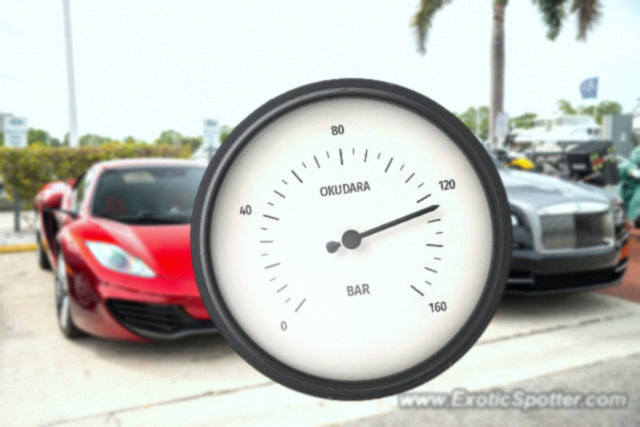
**125** bar
